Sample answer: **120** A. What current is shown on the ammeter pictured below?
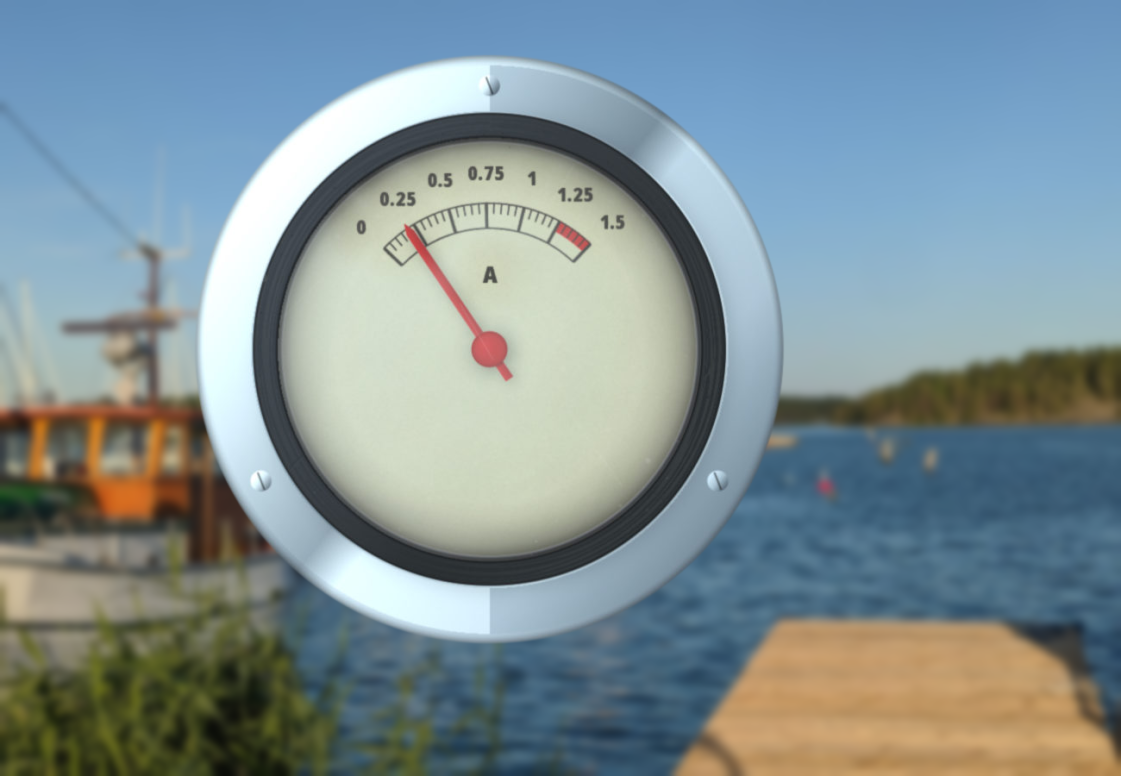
**0.2** A
